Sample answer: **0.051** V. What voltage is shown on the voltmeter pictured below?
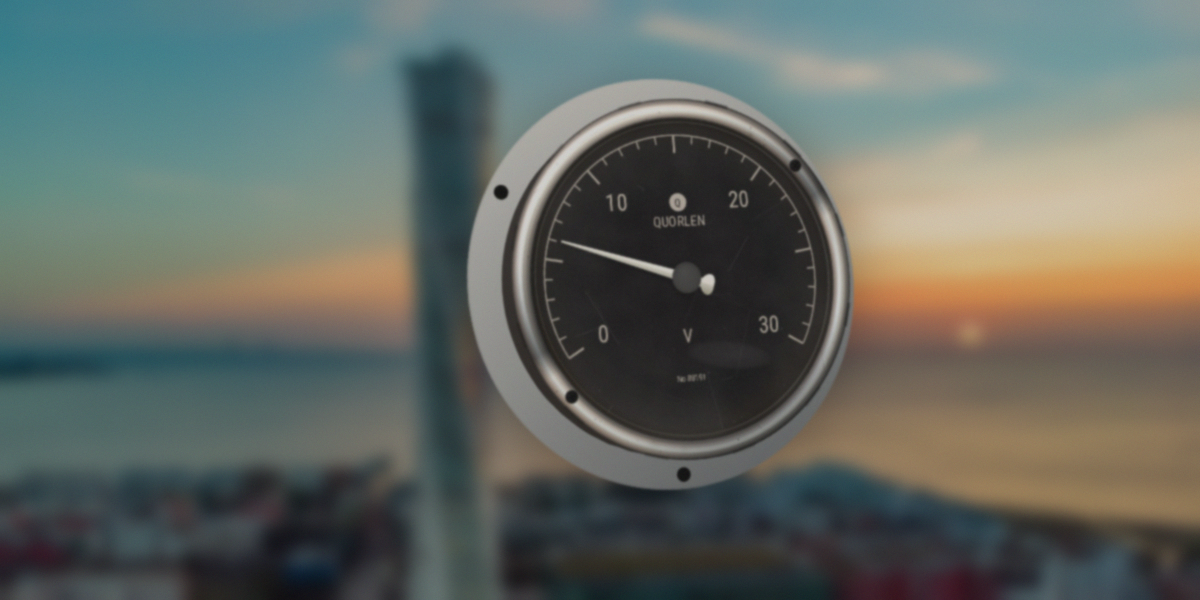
**6** V
